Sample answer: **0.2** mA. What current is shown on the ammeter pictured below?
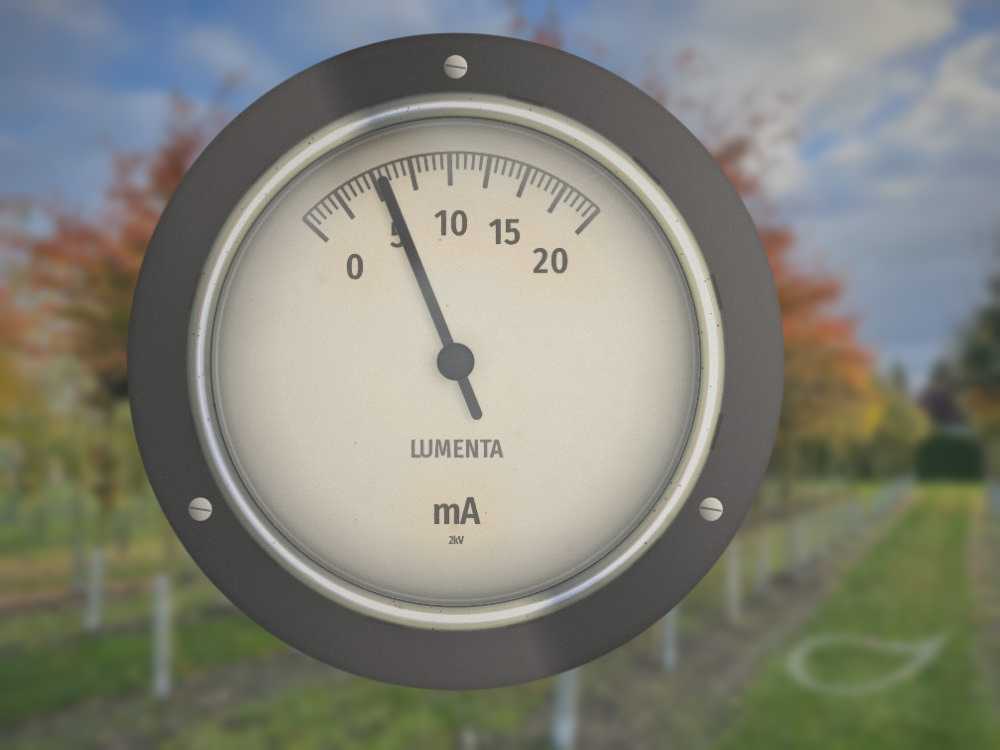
**5.5** mA
